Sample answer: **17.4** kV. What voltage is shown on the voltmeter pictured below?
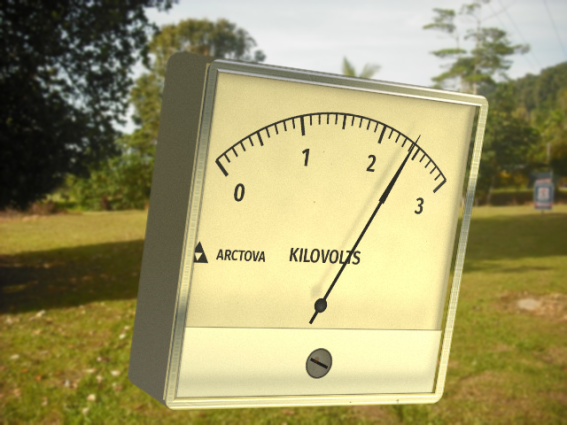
**2.4** kV
